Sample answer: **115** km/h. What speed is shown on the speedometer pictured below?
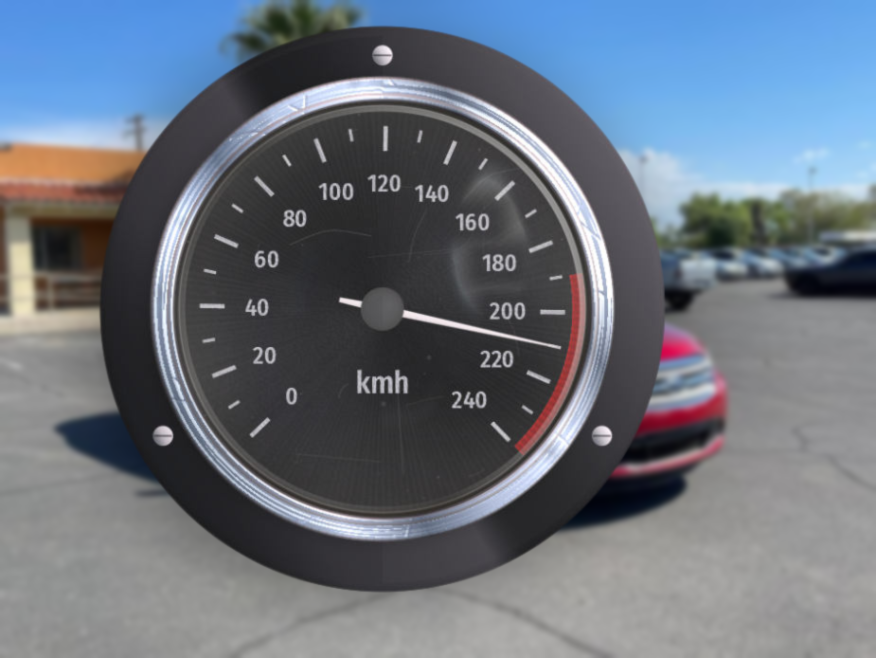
**210** km/h
